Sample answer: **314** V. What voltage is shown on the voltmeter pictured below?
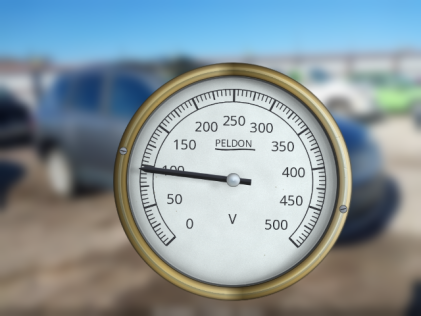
**95** V
